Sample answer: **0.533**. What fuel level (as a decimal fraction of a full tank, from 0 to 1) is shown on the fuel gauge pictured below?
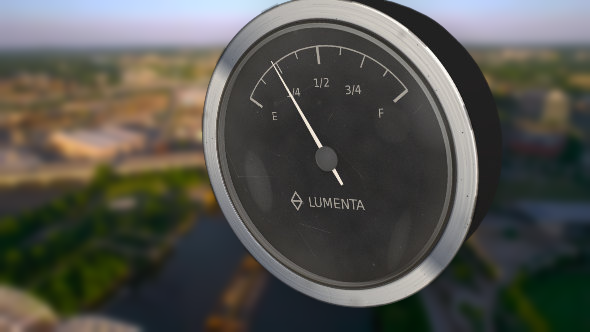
**0.25**
